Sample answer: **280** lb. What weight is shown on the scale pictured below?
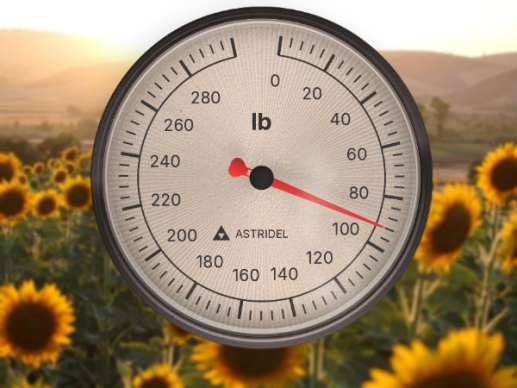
**92** lb
